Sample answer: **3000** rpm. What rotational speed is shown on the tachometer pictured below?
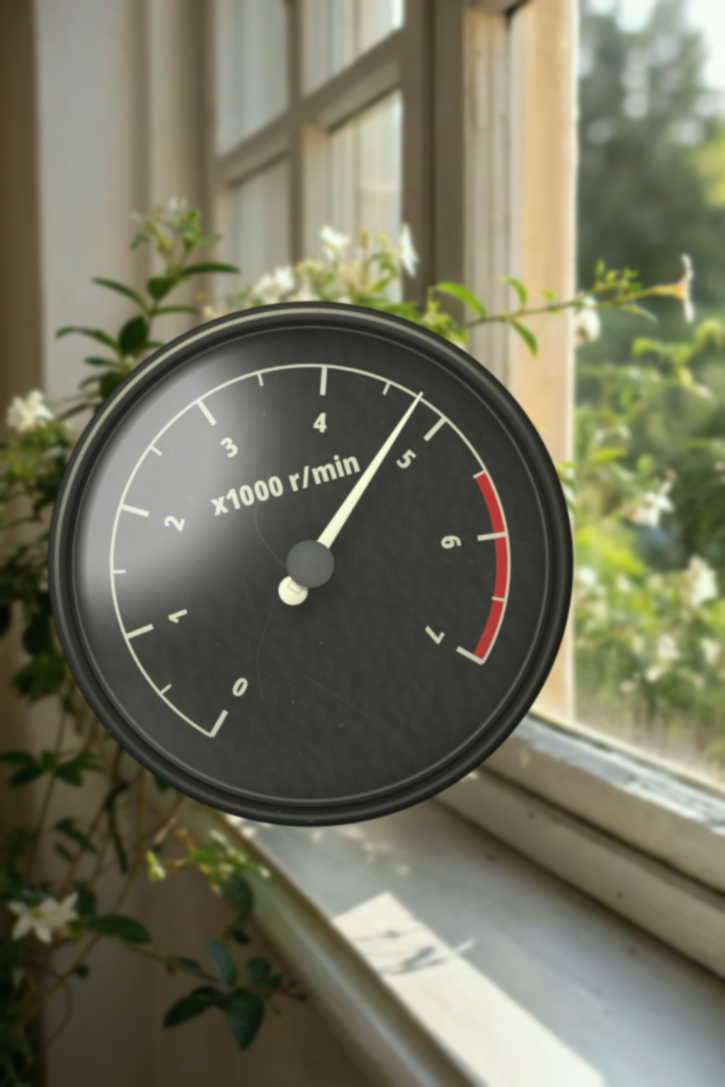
**4750** rpm
